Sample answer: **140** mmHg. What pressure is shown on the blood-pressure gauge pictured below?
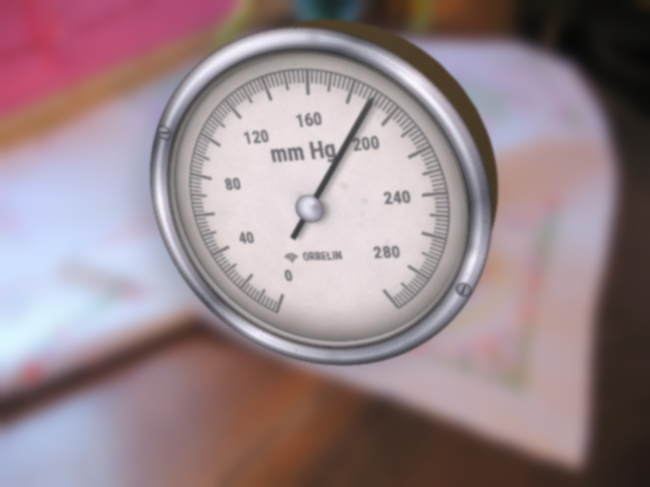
**190** mmHg
